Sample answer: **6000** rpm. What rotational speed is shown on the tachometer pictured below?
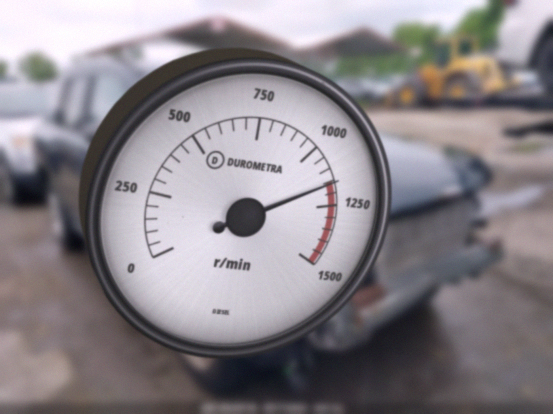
**1150** rpm
